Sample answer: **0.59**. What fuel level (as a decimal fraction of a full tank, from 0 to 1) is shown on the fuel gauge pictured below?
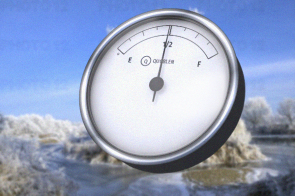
**0.5**
